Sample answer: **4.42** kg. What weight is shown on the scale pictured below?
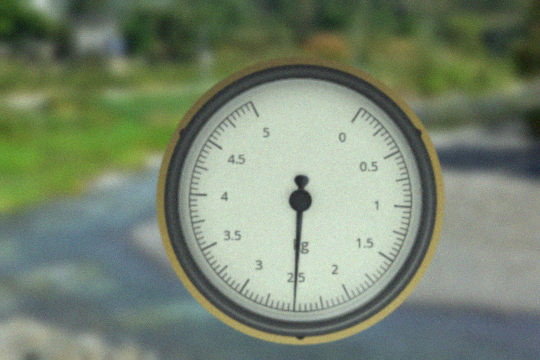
**2.5** kg
